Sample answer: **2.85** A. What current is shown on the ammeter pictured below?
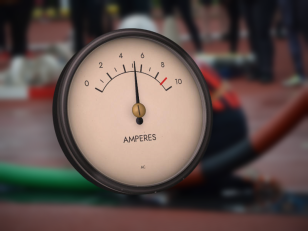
**5** A
